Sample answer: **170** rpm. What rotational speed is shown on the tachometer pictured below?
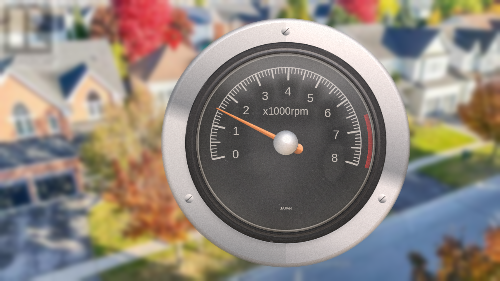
**1500** rpm
